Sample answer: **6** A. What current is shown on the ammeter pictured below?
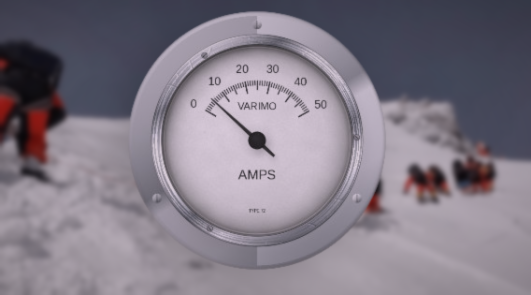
**5** A
